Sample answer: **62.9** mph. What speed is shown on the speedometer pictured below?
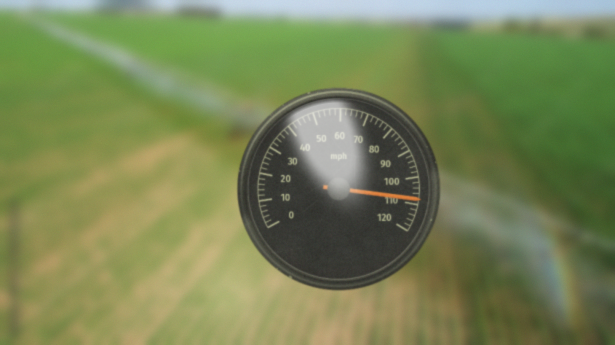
**108** mph
